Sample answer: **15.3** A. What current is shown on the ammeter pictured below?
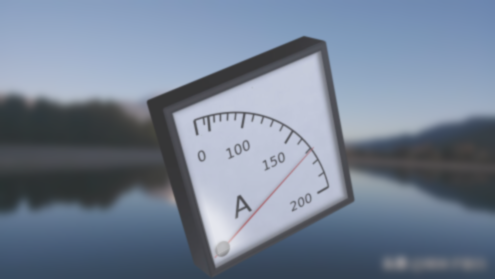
**170** A
